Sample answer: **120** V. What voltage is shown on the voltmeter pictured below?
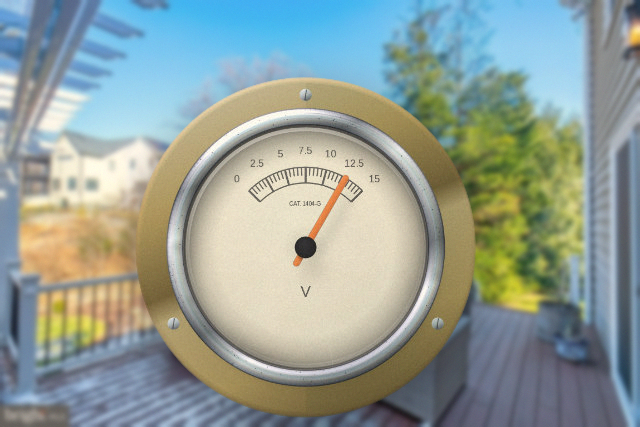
**12.5** V
